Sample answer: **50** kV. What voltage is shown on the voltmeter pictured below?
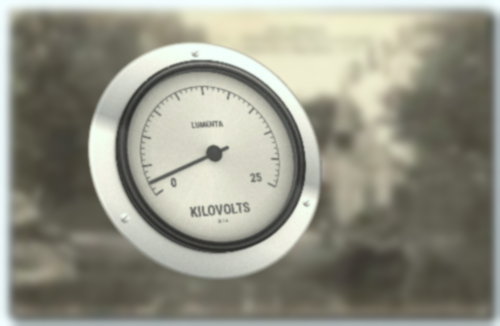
**1** kV
